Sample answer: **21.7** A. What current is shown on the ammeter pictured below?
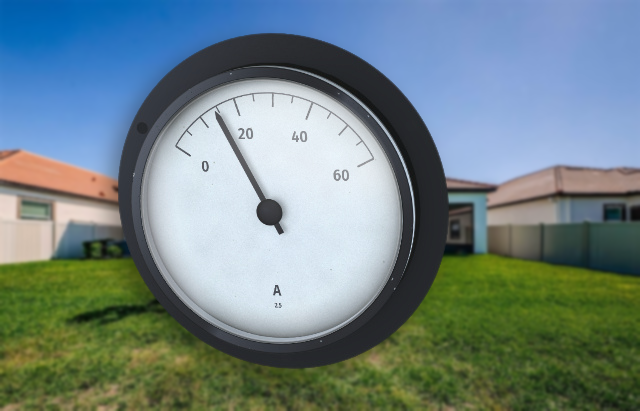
**15** A
